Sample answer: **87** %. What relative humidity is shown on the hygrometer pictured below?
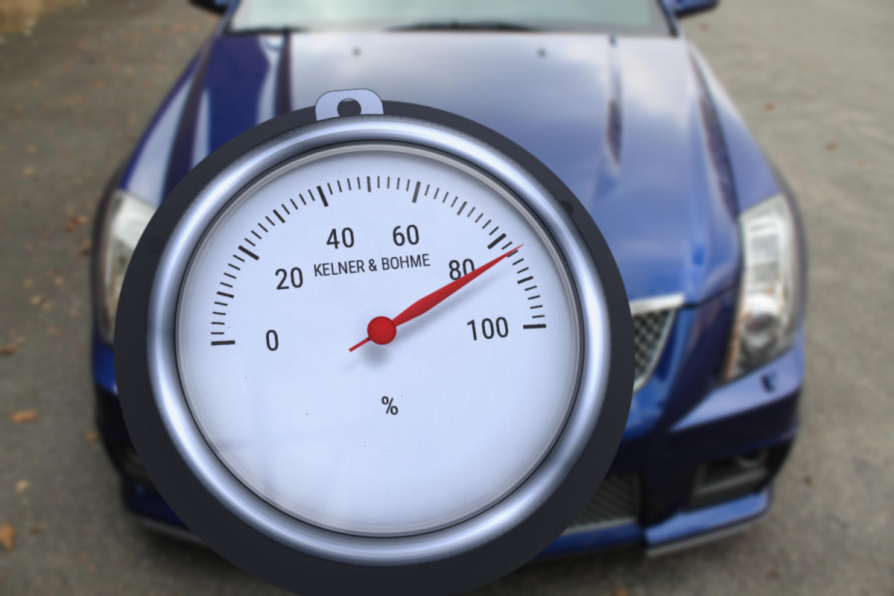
**84** %
